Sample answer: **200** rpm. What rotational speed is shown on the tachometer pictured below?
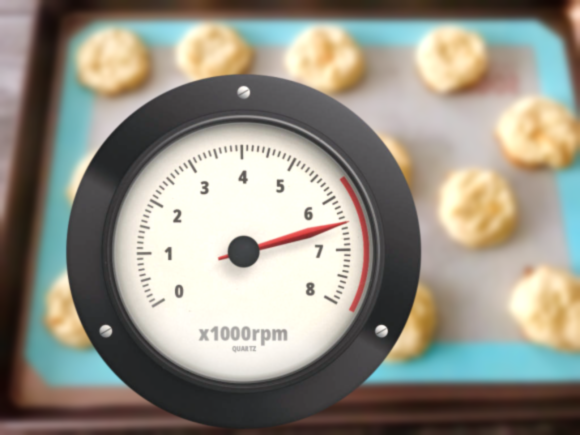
**6500** rpm
